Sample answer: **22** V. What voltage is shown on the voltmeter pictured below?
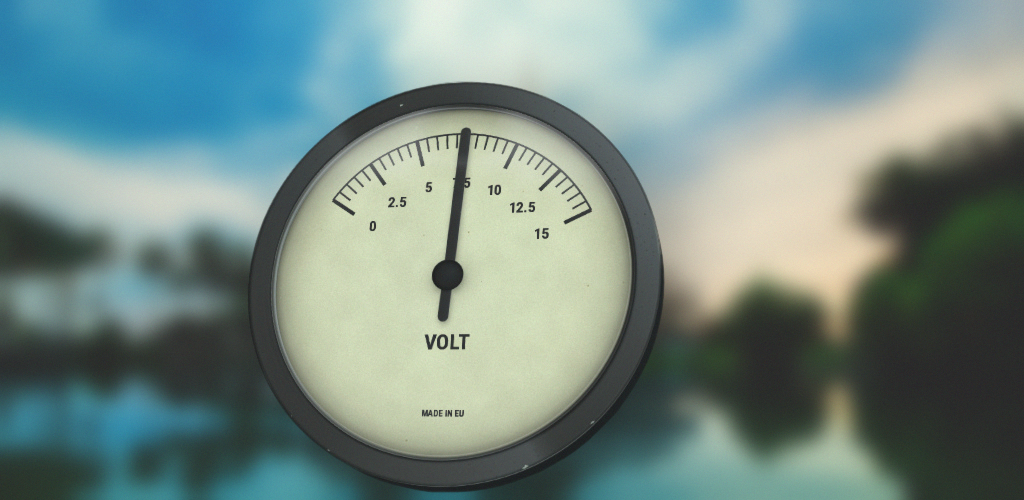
**7.5** V
